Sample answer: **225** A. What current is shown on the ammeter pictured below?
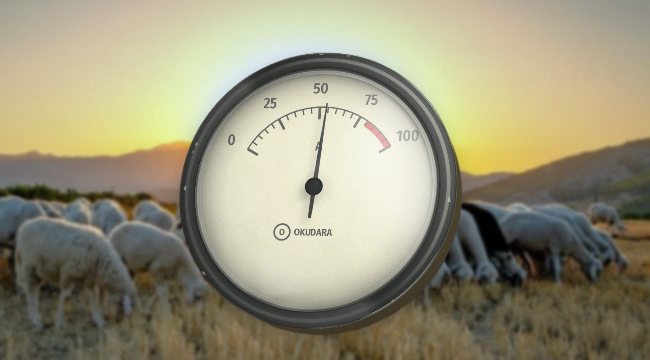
**55** A
